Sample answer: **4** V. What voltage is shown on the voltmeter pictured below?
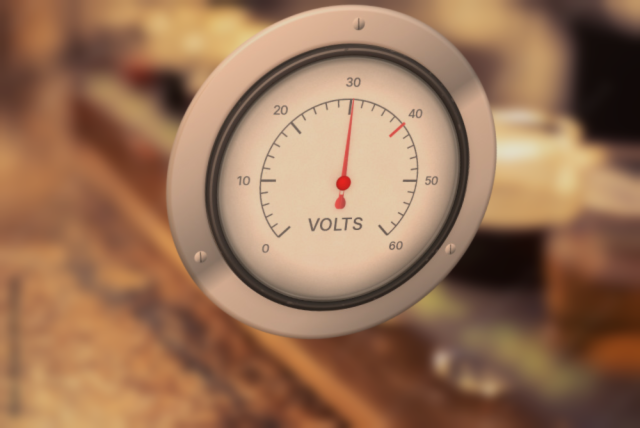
**30** V
